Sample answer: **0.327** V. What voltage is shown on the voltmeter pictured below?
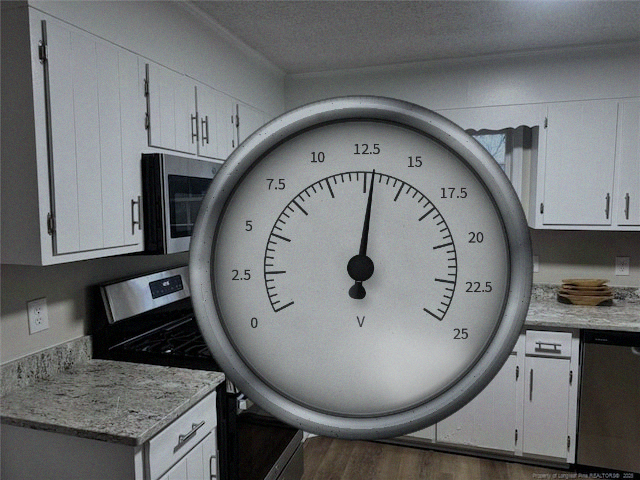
**13** V
